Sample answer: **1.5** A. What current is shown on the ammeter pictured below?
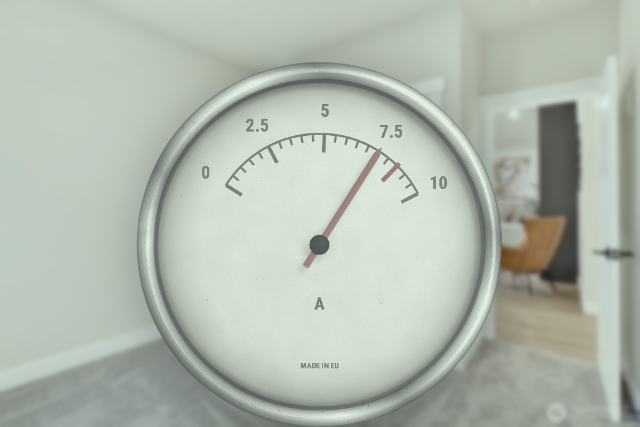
**7.5** A
